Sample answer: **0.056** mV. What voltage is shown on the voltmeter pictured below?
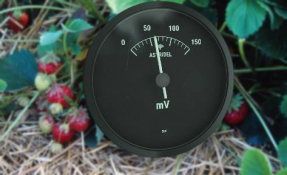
**60** mV
